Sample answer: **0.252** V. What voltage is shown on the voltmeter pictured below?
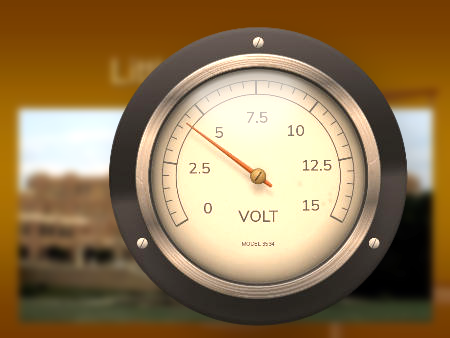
**4.25** V
